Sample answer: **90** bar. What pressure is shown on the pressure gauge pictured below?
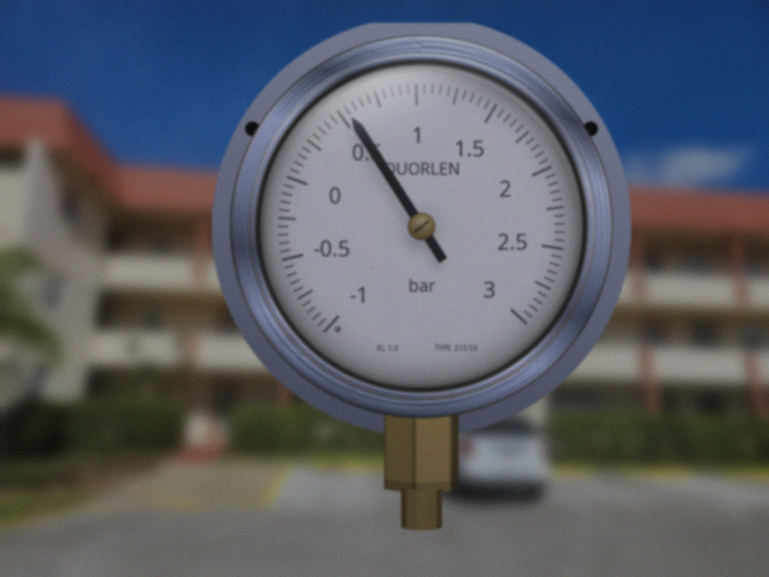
**0.55** bar
